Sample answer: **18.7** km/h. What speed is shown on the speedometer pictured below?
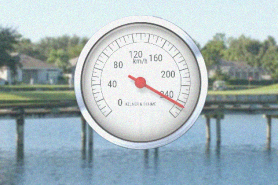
**245** km/h
